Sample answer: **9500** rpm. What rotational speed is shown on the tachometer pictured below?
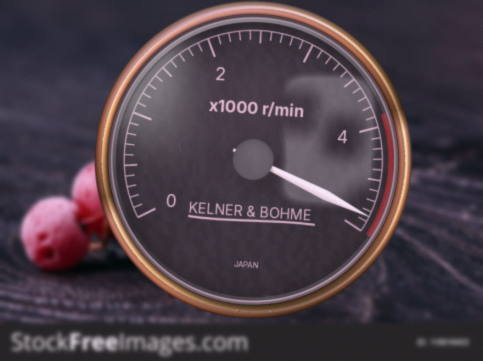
**4850** rpm
